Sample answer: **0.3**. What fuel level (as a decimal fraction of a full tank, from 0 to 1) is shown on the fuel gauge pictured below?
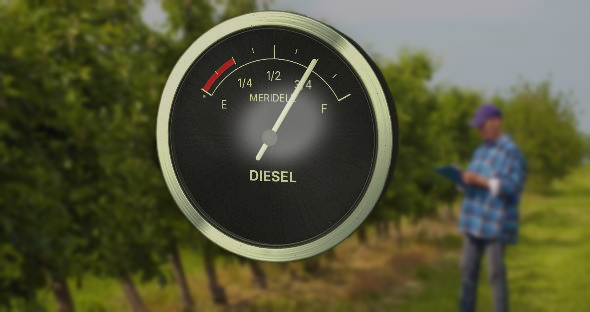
**0.75**
